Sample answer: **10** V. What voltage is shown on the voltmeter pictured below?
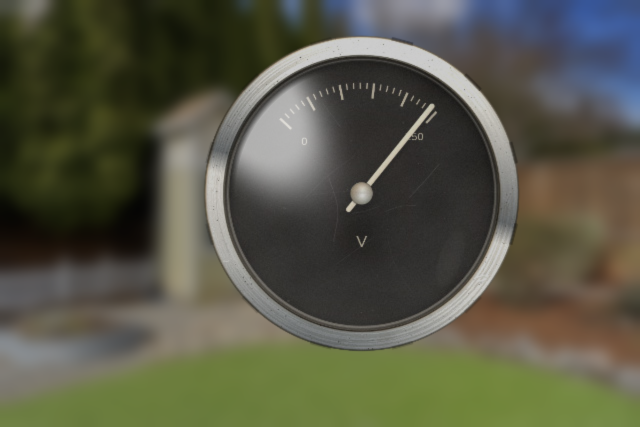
**240** V
